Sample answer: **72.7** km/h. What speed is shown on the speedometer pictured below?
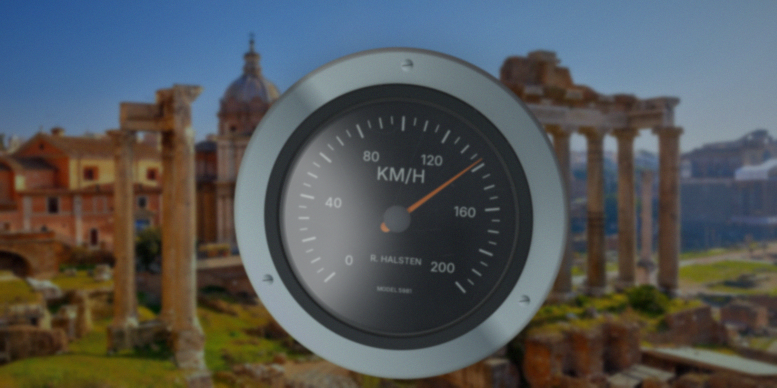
**137.5** km/h
